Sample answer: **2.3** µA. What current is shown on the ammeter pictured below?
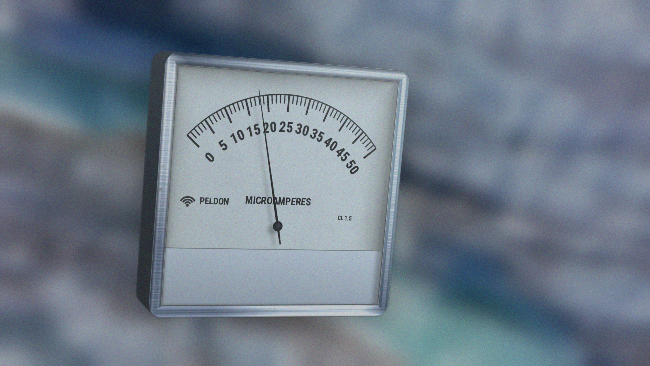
**18** µA
